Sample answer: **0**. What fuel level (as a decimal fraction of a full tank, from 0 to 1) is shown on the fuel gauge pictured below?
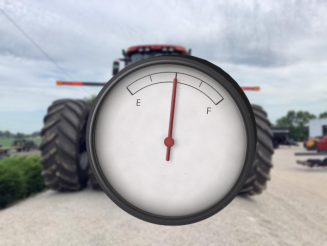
**0.5**
